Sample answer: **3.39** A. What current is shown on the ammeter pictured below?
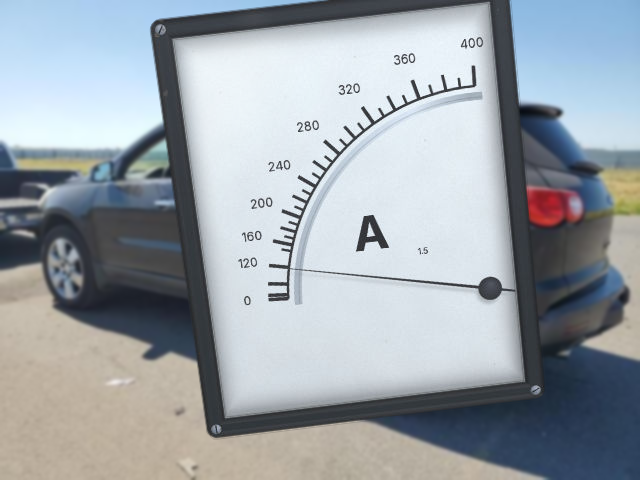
**120** A
